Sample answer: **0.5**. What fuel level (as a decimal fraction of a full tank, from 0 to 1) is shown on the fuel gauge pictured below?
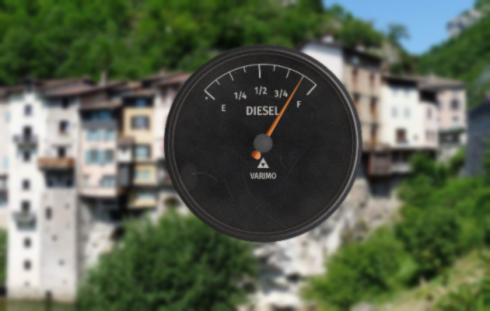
**0.875**
